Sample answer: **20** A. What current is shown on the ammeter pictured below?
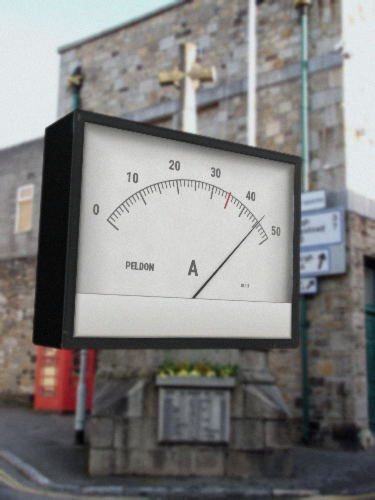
**45** A
